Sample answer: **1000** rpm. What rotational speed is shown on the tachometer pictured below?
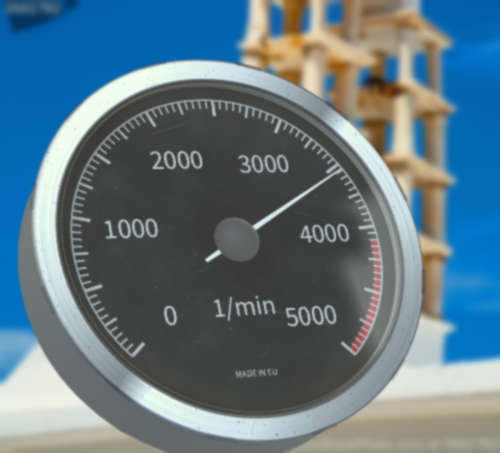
**3550** rpm
